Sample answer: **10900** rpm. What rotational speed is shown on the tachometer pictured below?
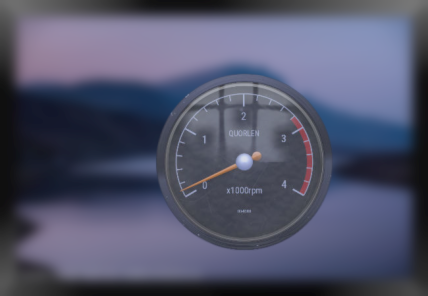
**100** rpm
